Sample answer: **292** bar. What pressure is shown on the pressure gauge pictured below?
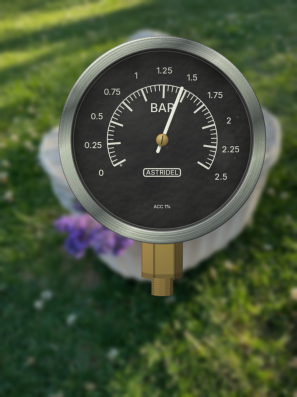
**1.45** bar
